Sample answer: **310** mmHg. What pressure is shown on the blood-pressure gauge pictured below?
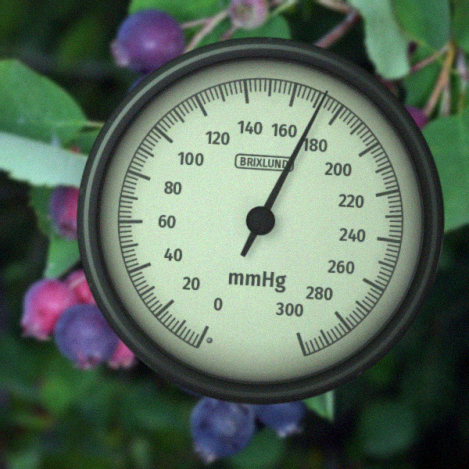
**172** mmHg
